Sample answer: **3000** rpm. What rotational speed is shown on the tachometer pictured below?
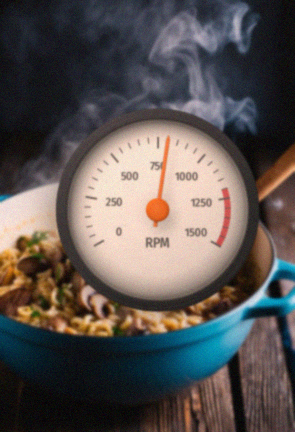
**800** rpm
